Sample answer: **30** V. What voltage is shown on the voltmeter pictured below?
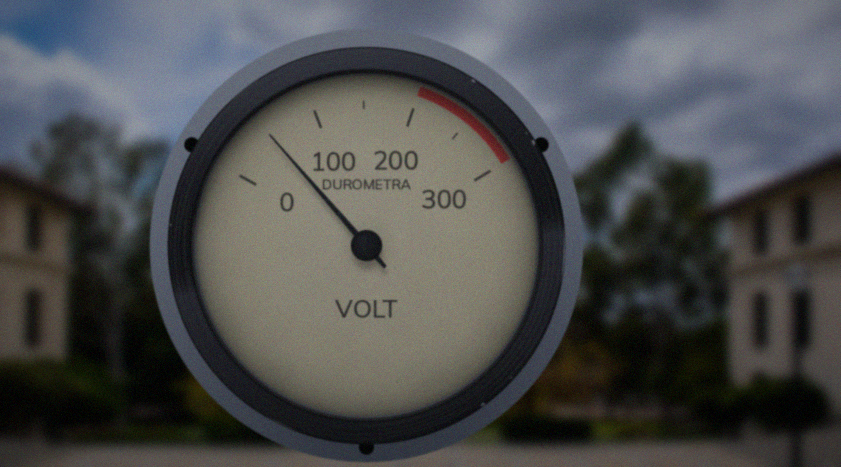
**50** V
